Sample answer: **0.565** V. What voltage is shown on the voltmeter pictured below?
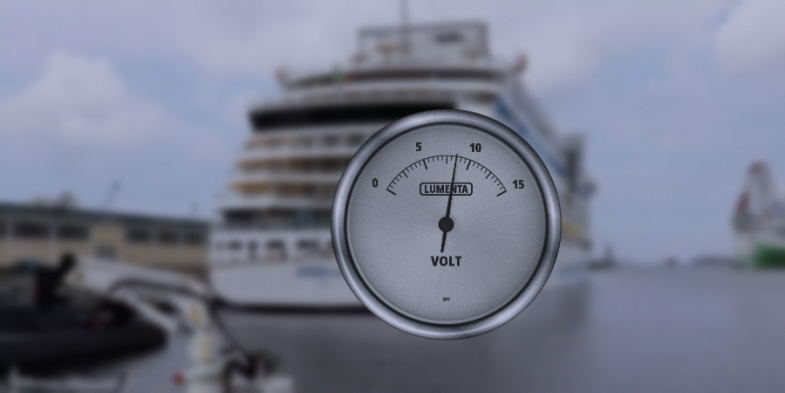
**8.5** V
